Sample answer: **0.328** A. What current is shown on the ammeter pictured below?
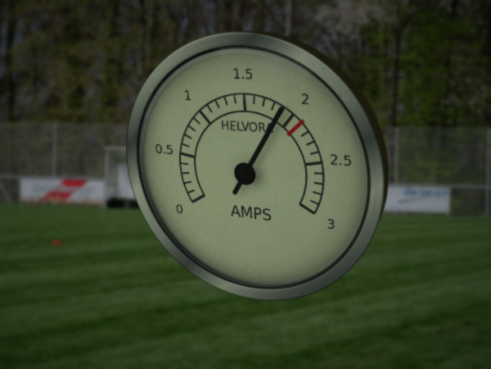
**1.9** A
